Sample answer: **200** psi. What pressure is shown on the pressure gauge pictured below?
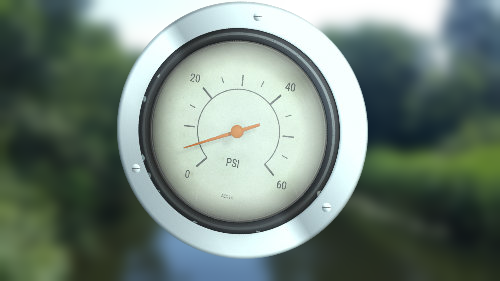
**5** psi
